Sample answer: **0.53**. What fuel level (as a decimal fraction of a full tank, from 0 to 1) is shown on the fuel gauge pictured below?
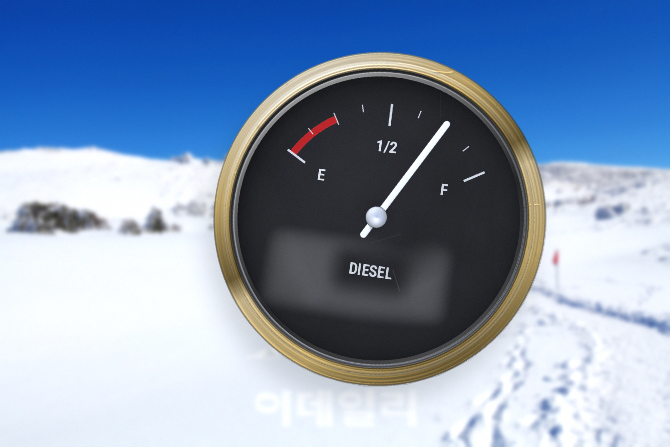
**0.75**
